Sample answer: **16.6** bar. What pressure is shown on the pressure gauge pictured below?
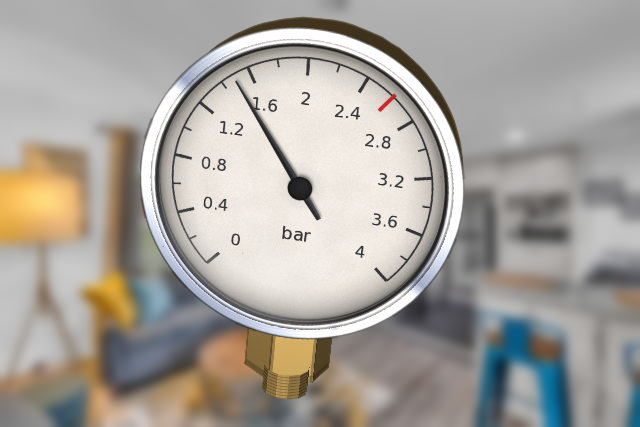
**1.5** bar
